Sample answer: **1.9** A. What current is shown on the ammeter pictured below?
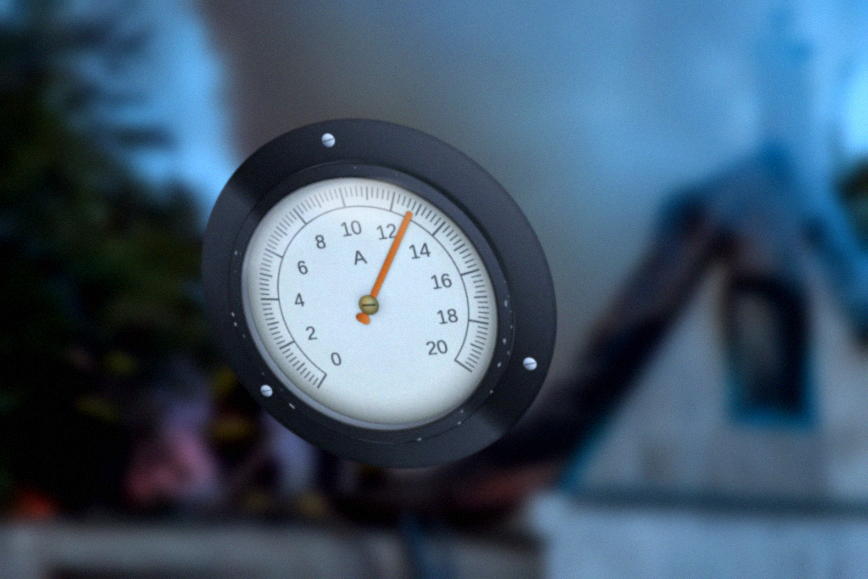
**12.8** A
